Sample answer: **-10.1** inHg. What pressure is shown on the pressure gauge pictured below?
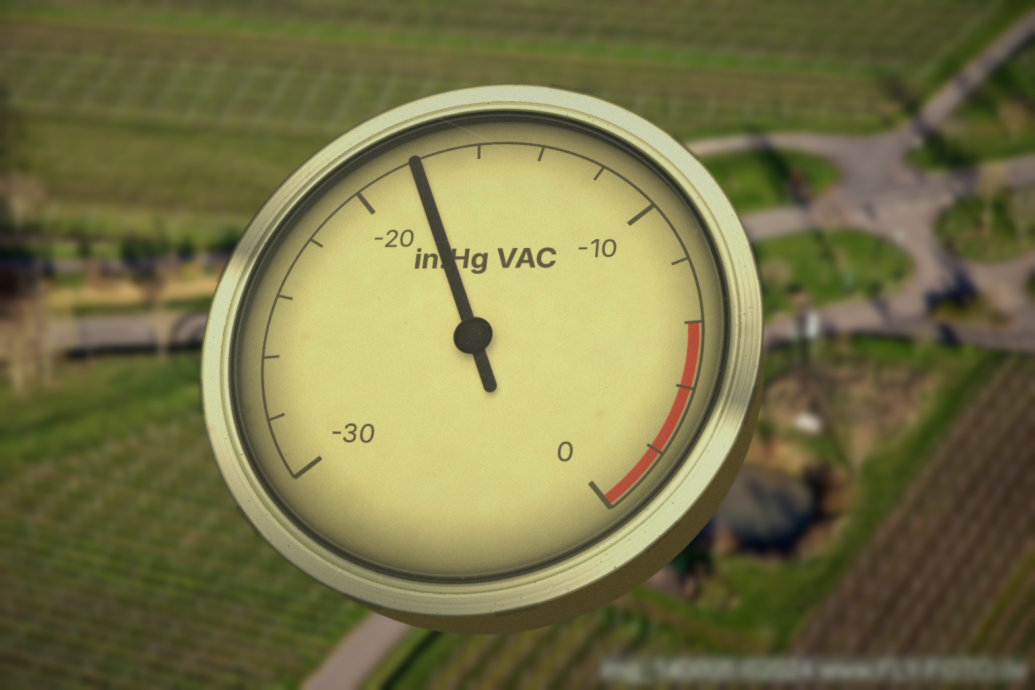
**-18** inHg
